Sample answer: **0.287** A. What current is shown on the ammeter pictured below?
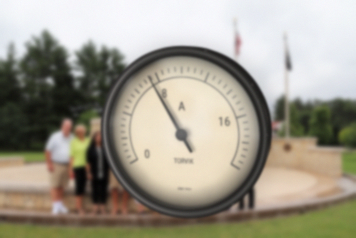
**7.5** A
